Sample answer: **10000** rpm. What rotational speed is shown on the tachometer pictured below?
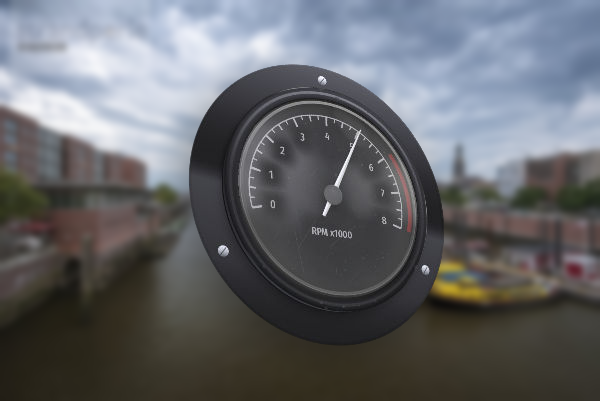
**5000** rpm
